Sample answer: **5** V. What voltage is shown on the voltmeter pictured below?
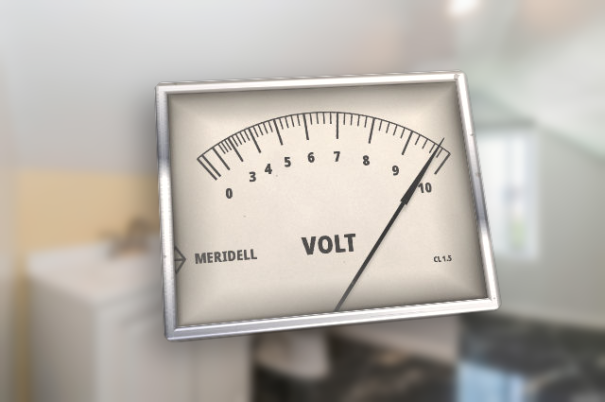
**9.7** V
